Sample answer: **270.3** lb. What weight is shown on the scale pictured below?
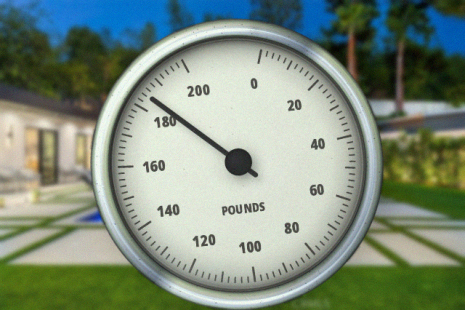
**184** lb
